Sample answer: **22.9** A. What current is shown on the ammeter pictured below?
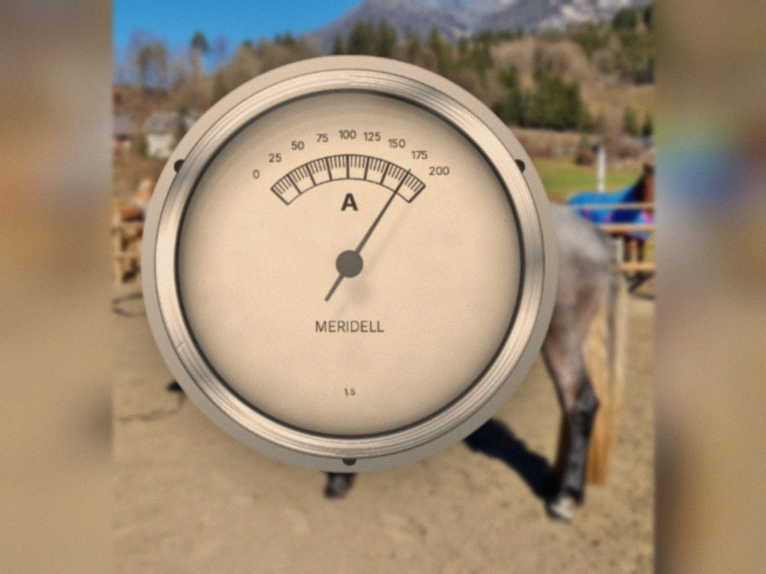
**175** A
